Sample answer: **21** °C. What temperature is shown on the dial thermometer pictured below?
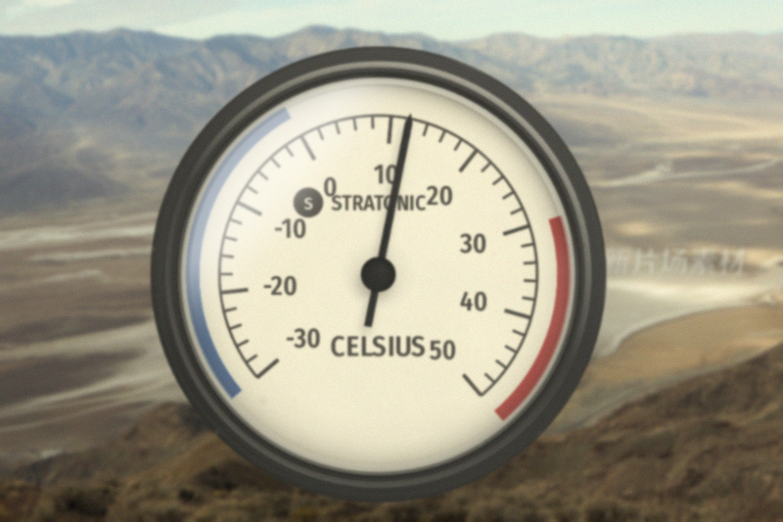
**12** °C
